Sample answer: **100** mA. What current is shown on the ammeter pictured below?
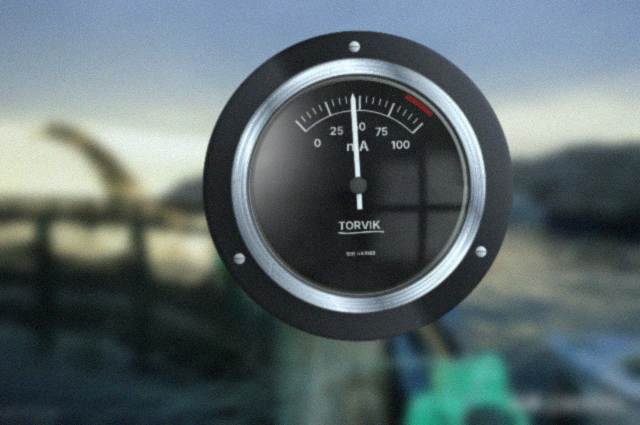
**45** mA
